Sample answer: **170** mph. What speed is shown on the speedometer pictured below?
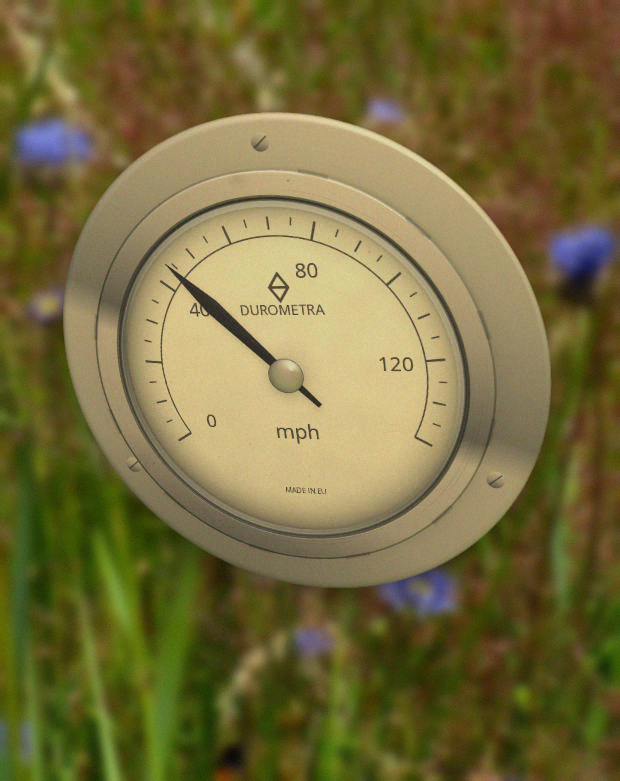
**45** mph
